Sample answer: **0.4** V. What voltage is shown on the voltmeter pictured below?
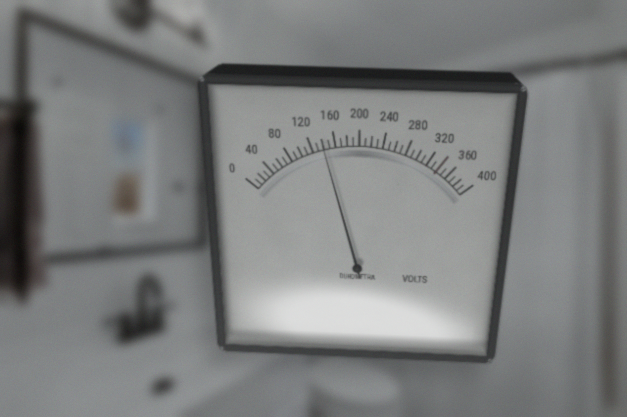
**140** V
